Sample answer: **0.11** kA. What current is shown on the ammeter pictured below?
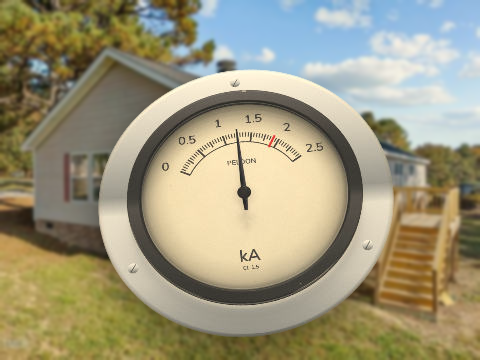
**1.25** kA
